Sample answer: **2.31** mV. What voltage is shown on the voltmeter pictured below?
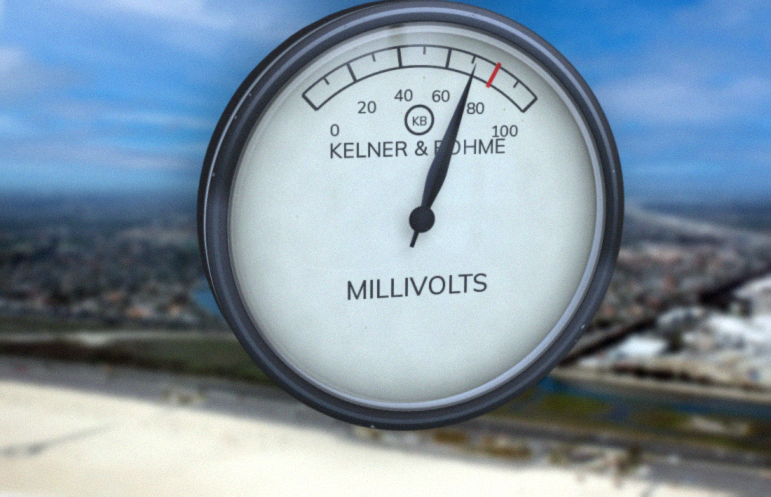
**70** mV
